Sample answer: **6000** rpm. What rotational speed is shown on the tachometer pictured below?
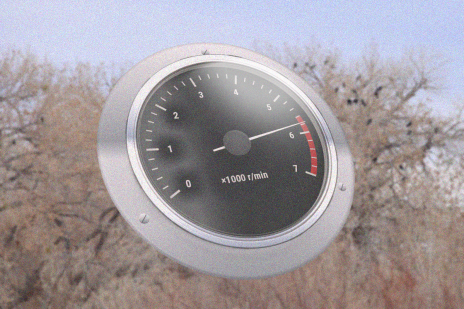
**5800** rpm
